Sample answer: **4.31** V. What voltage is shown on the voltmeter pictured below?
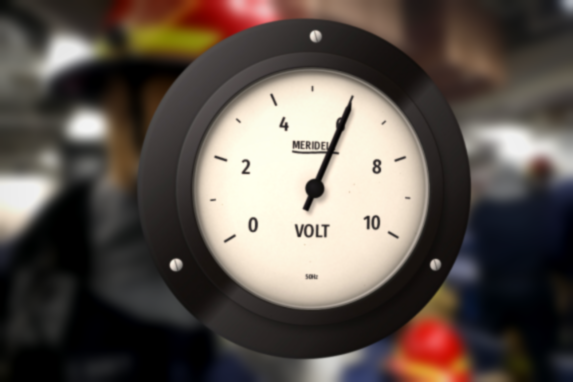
**6** V
